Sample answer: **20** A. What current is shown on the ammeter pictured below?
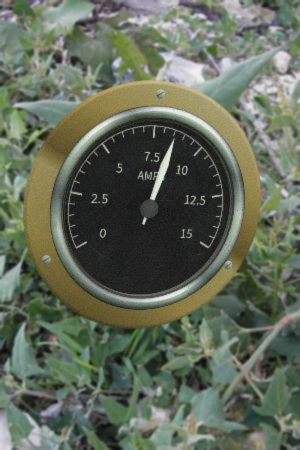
**8.5** A
